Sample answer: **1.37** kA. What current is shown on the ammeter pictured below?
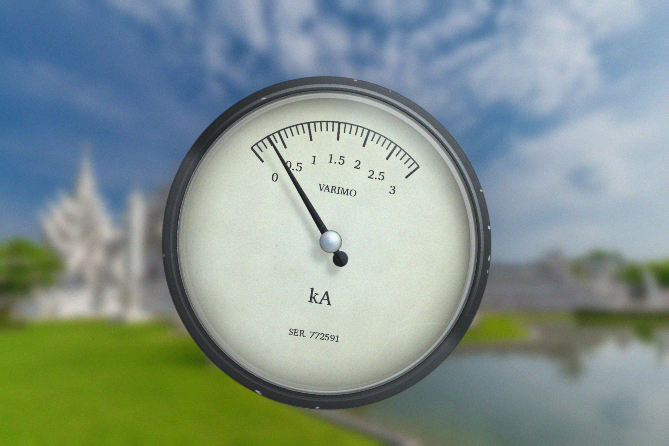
**0.3** kA
